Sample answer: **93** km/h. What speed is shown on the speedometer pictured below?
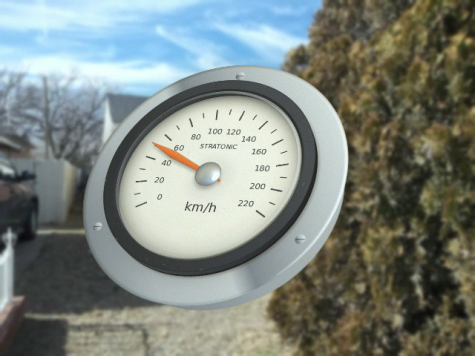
**50** km/h
